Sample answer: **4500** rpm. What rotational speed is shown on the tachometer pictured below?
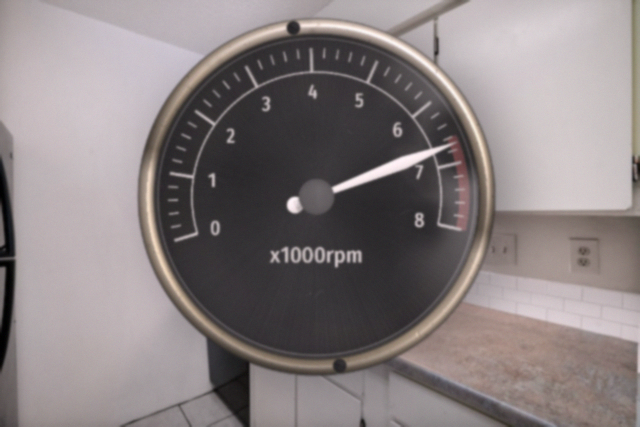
**6700** rpm
